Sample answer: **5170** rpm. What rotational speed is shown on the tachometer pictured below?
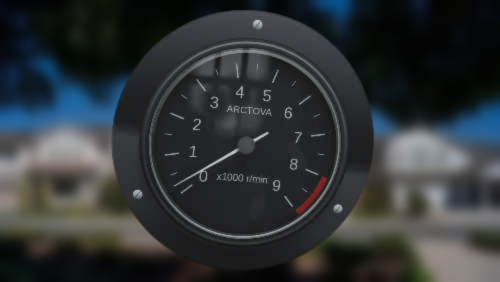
**250** rpm
